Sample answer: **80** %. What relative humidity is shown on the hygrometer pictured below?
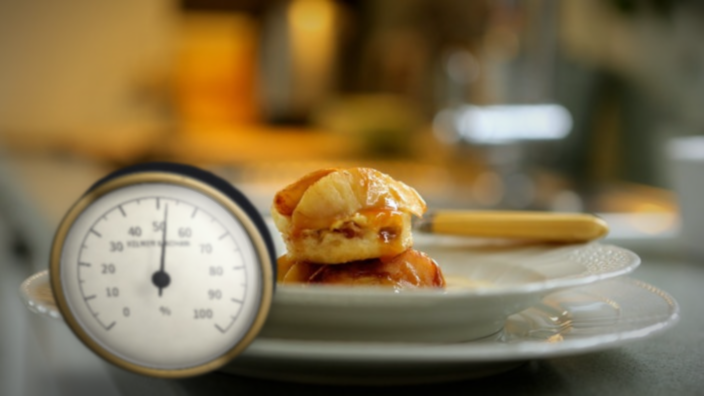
**52.5** %
